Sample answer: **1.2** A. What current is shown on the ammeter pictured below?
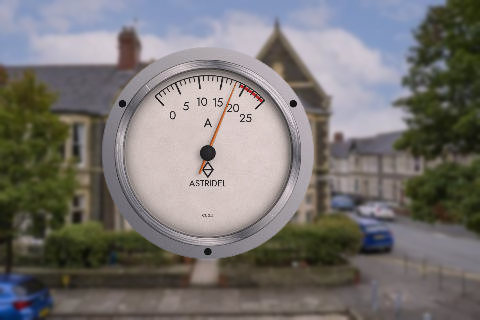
**18** A
